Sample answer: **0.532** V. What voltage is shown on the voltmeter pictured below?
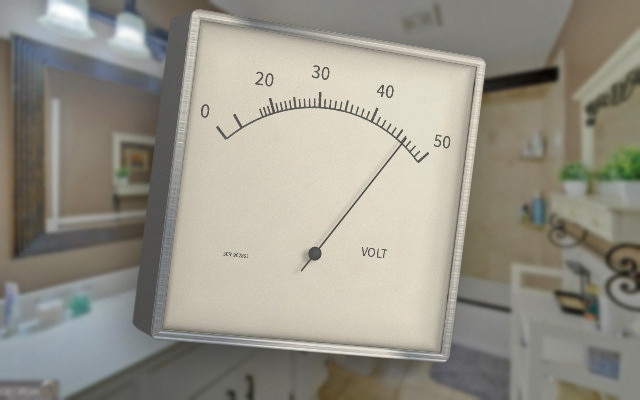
**46** V
